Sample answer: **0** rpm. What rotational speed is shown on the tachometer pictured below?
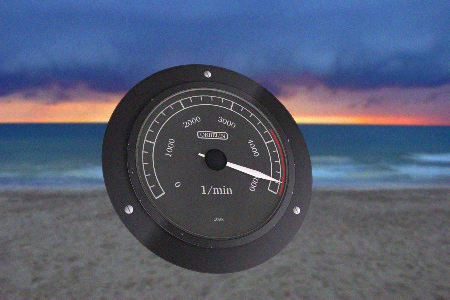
**4800** rpm
